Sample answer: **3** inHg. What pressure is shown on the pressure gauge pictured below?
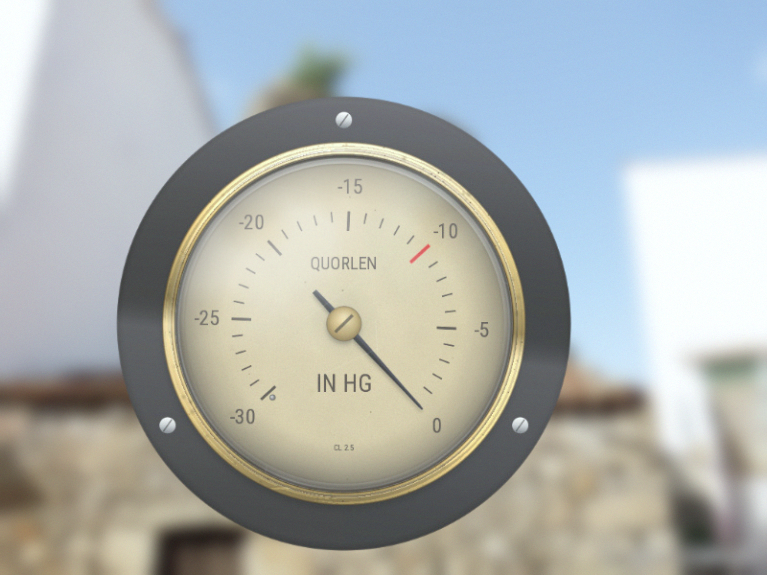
**0** inHg
